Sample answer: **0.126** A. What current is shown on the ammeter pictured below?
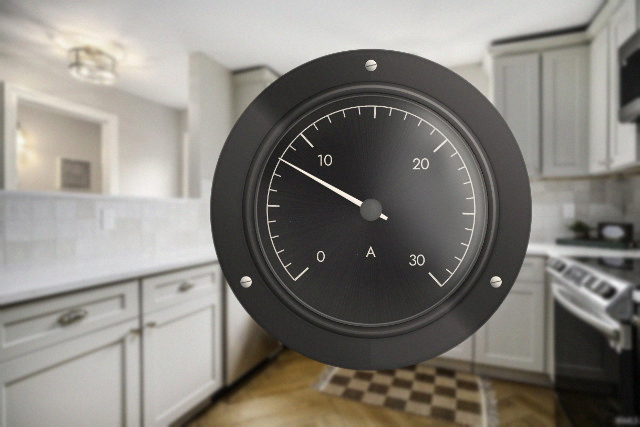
**8** A
